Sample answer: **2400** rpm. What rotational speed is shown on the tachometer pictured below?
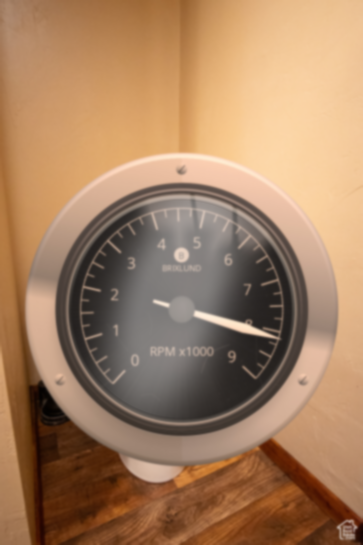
**8125** rpm
